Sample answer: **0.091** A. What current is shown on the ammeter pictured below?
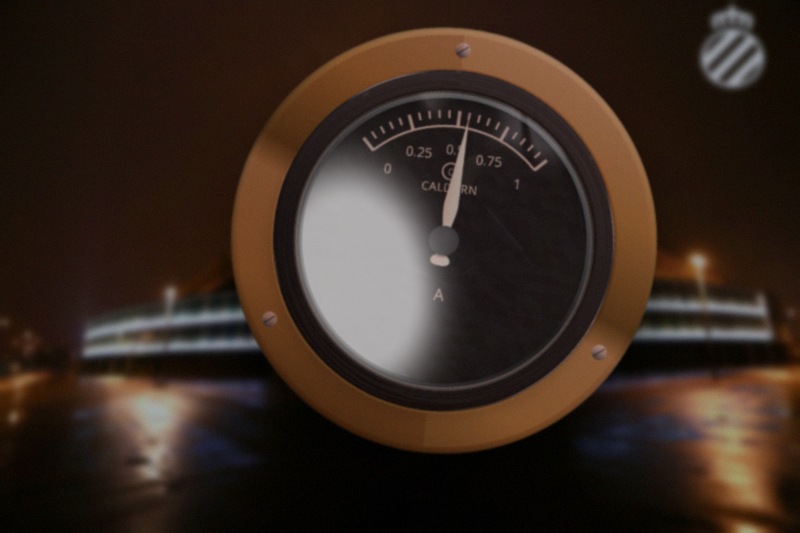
**0.55** A
